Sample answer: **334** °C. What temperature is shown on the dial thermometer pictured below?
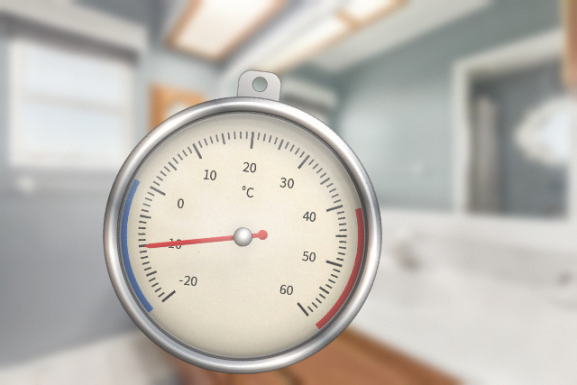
**-10** °C
